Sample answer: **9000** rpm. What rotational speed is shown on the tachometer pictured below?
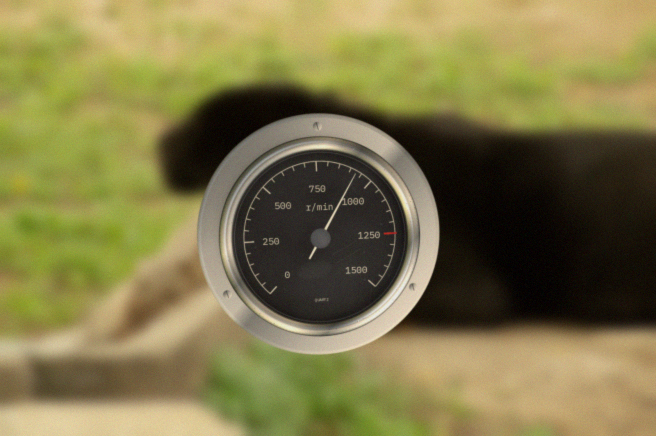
**925** rpm
